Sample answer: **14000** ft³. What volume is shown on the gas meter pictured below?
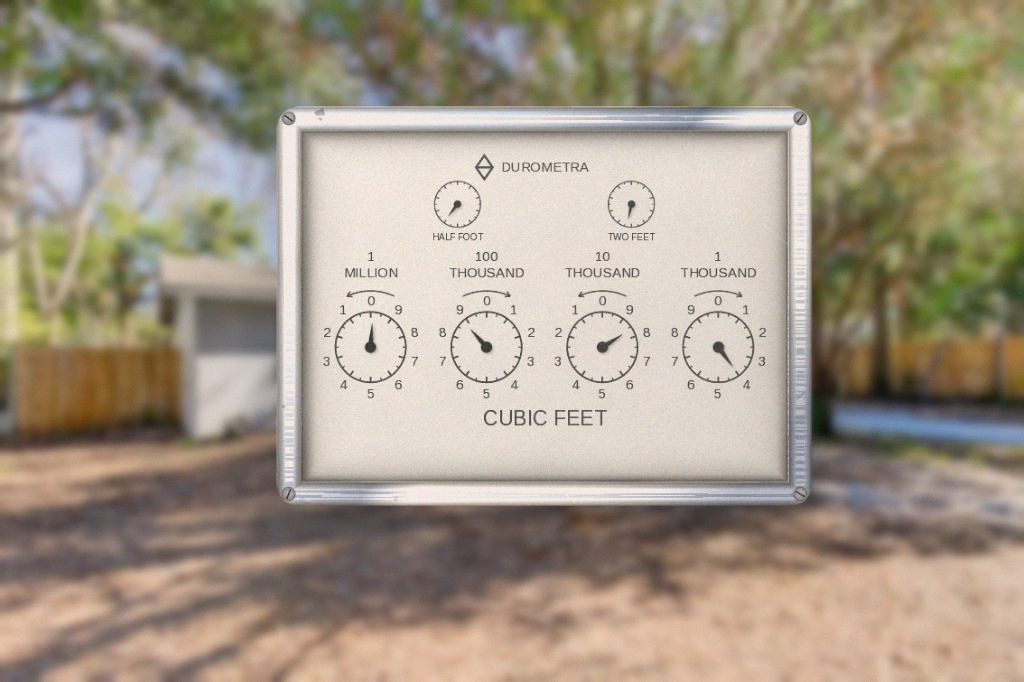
**988400** ft³
